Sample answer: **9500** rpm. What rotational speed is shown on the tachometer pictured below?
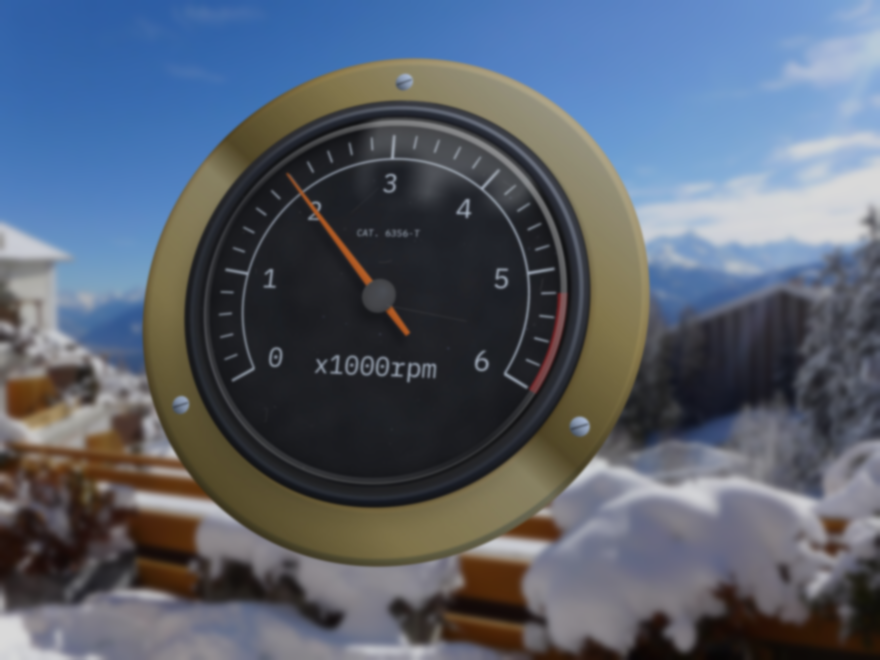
**2000** rpm
